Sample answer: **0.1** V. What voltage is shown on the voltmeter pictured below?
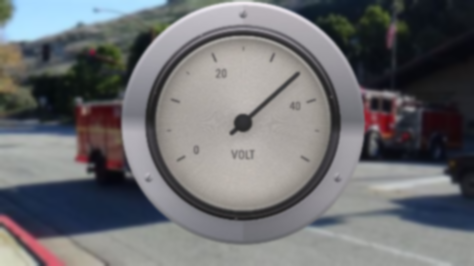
**35** V
